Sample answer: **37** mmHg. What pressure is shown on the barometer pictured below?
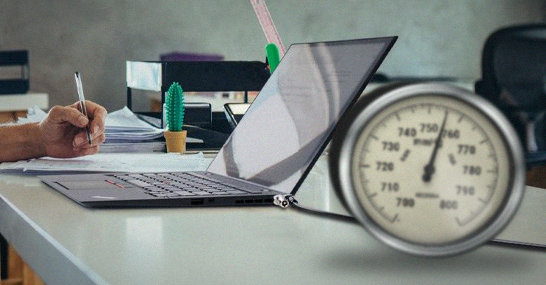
**755** mmHg
